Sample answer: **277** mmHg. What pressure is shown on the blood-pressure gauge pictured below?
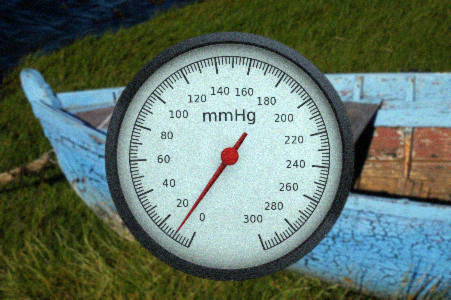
**10** mmHg
